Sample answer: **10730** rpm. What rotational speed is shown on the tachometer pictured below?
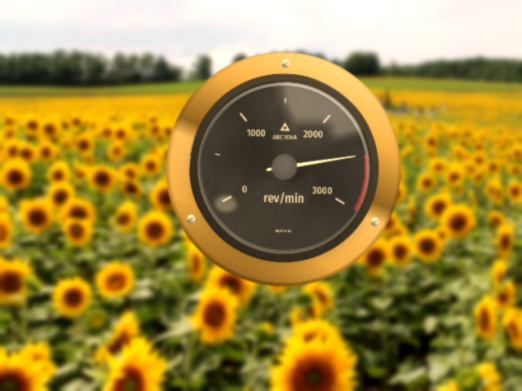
**2500** rpm
